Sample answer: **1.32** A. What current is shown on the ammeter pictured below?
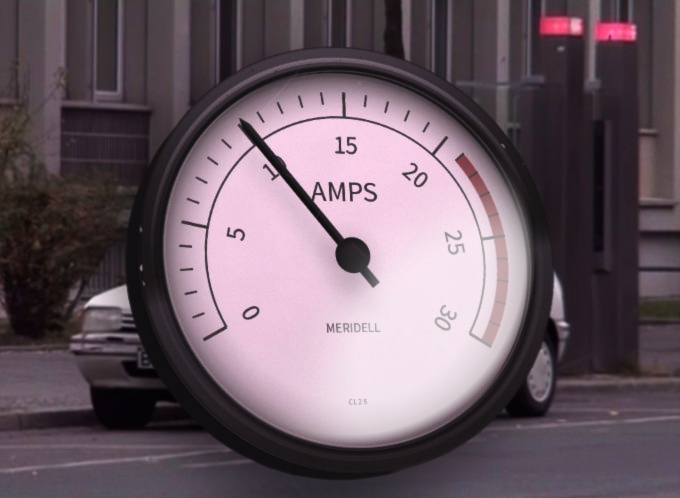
**10** A
